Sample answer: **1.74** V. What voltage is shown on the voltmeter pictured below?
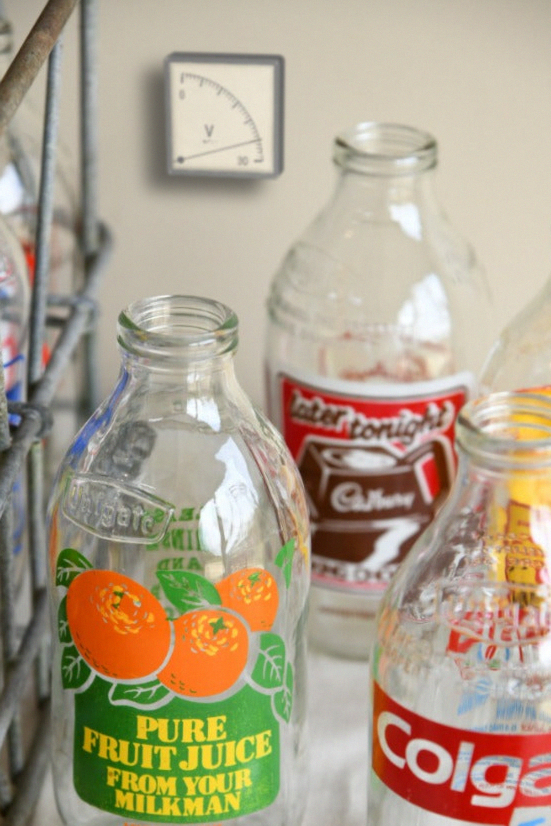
**25** V
